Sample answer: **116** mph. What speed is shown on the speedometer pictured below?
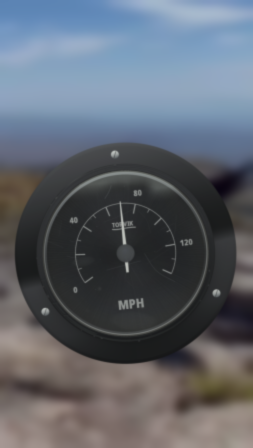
**70** mph
